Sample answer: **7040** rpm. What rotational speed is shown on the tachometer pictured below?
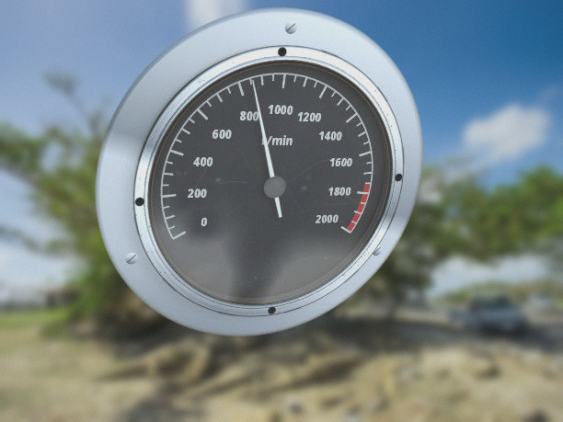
**850** rpm
